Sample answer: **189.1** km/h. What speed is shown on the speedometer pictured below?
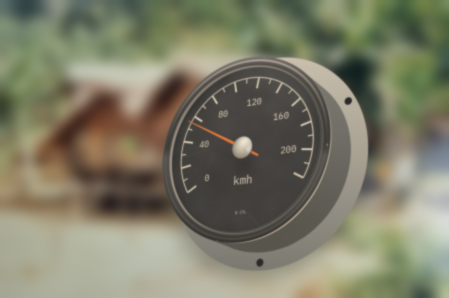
**55** km/h
